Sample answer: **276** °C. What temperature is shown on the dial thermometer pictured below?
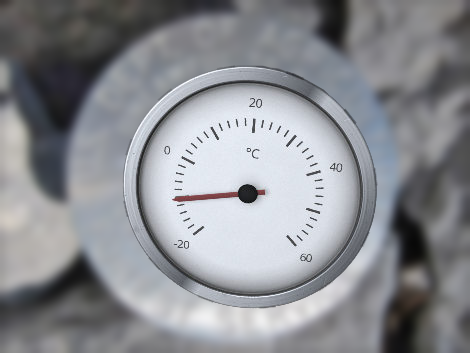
**-10** °C
